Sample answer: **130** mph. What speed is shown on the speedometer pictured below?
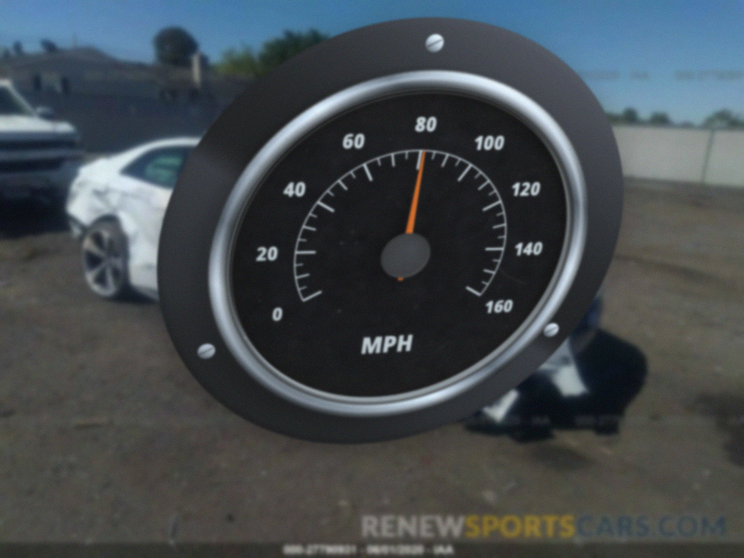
**80** mph
